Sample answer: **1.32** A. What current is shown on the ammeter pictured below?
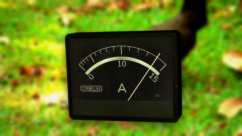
**14** A
